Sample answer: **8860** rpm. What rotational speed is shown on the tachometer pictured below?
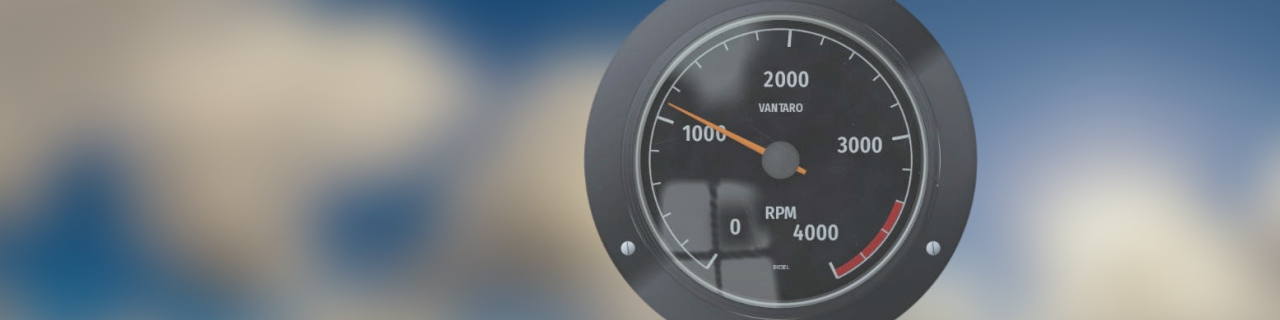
**1100** rpm
